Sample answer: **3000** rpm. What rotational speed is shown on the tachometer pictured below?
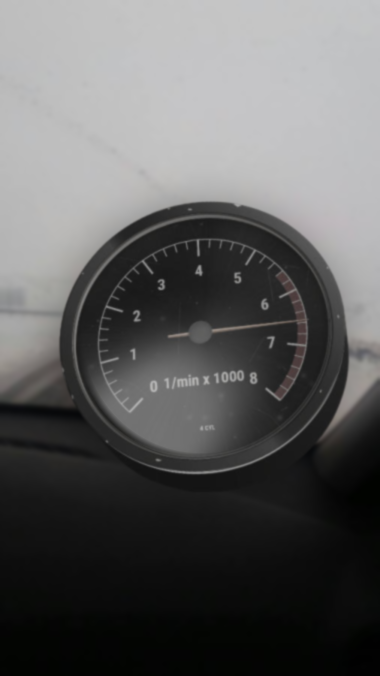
**6600** rpm
